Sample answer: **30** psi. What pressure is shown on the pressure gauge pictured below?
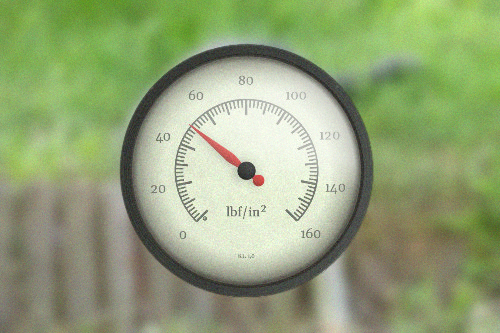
**50** psi
